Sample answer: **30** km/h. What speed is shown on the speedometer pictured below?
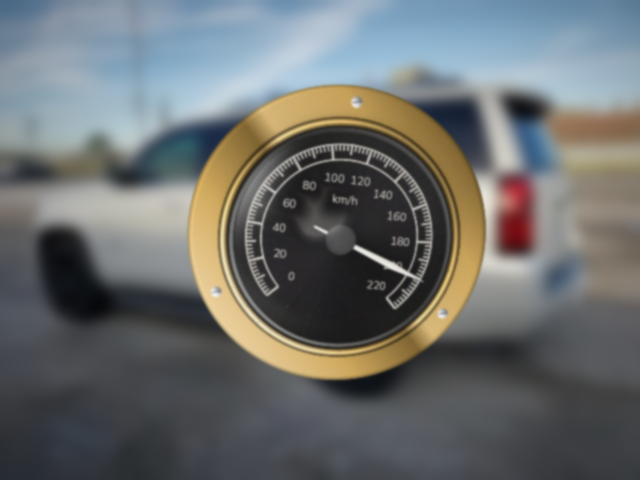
**200** km/h
